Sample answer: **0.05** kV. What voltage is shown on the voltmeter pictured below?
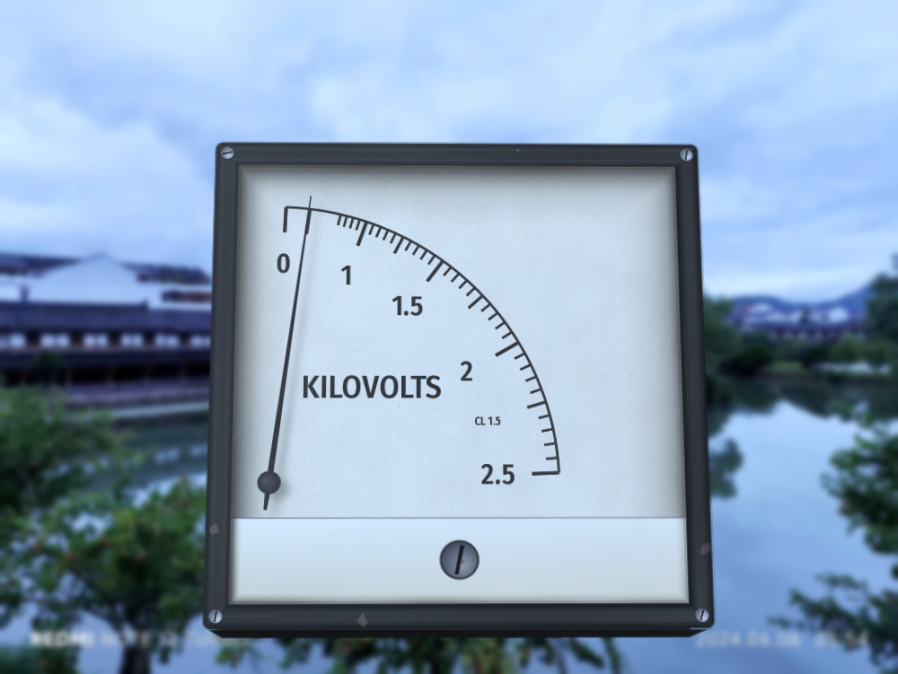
**0.5** kV
